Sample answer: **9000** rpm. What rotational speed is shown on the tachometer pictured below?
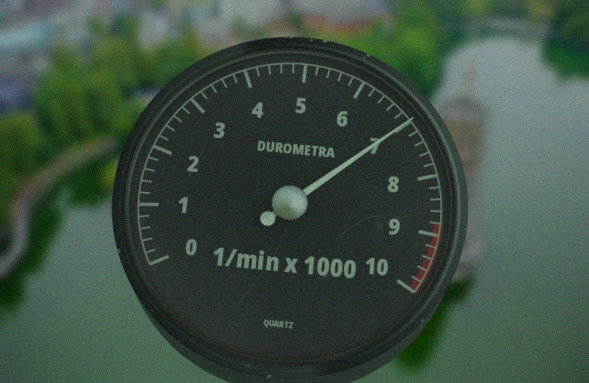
**7000** rpm
